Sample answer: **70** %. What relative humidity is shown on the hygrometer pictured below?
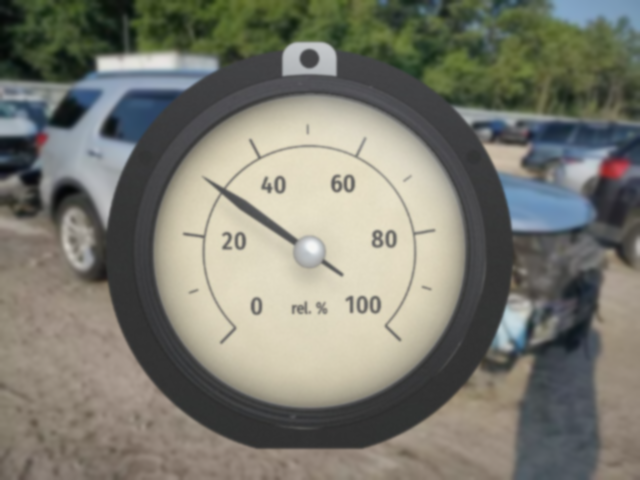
**30** %
